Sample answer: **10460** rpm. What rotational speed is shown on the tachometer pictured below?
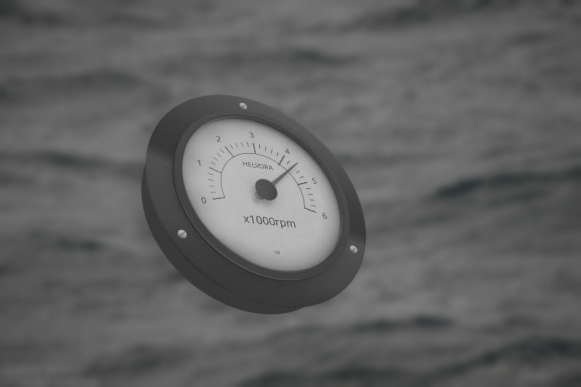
**4400** rpm
